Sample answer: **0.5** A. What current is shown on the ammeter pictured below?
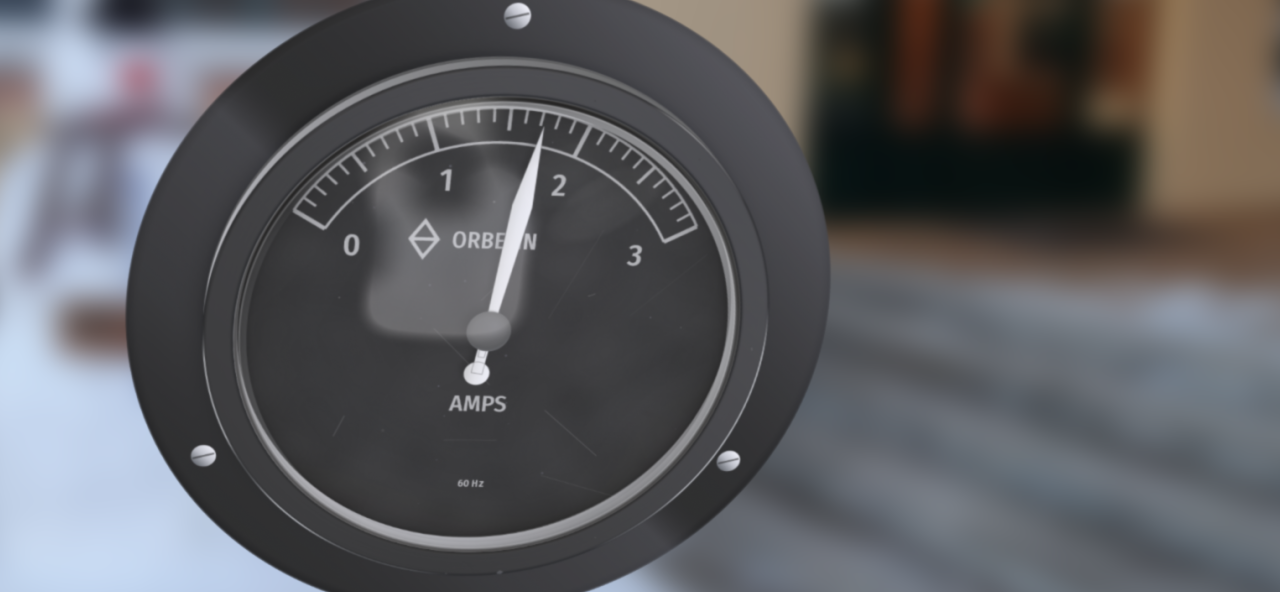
**1.7** A
